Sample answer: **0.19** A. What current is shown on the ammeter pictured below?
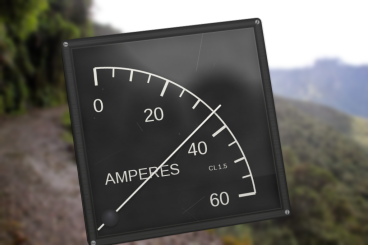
**35** A
